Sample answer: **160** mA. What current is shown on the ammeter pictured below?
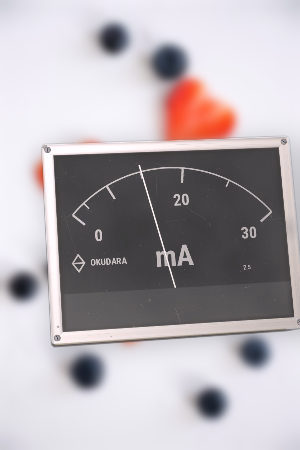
**15** mA
